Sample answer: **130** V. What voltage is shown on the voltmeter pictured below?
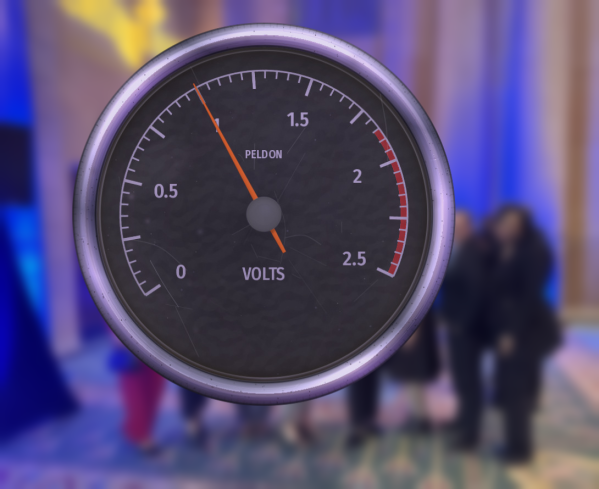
**1** V
